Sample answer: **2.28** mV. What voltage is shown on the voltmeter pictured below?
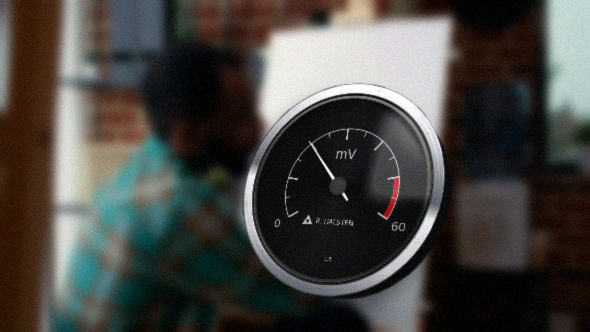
**20** mV
